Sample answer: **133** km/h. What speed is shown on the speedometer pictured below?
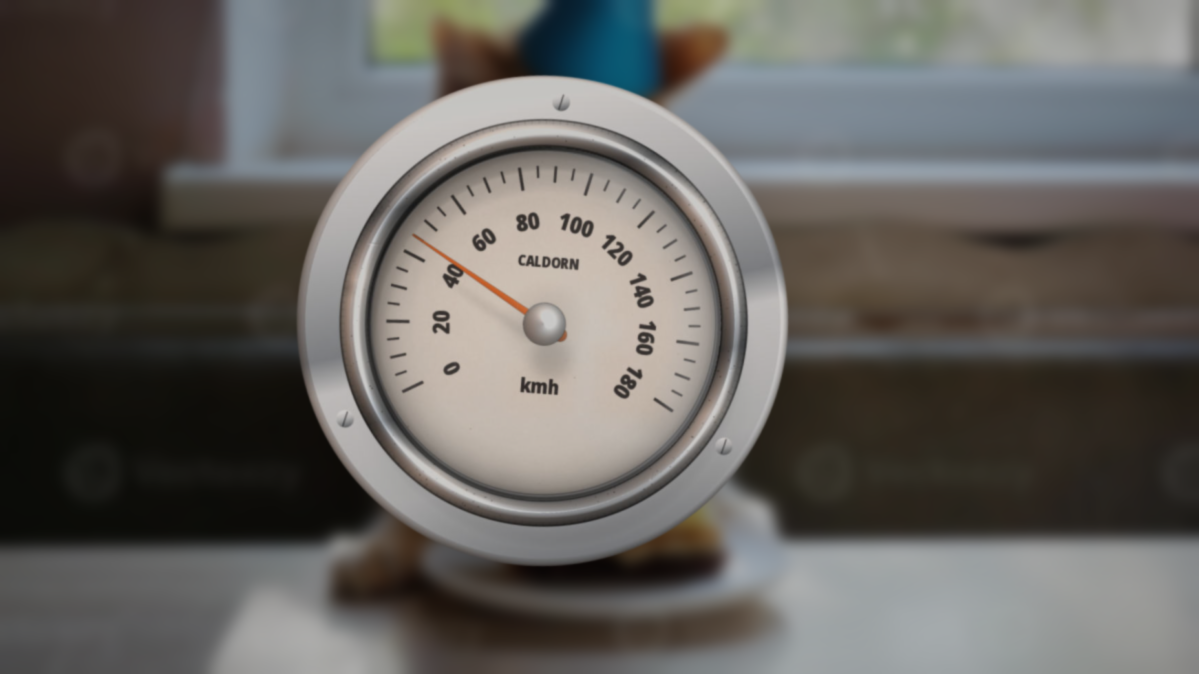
**45** km/h
